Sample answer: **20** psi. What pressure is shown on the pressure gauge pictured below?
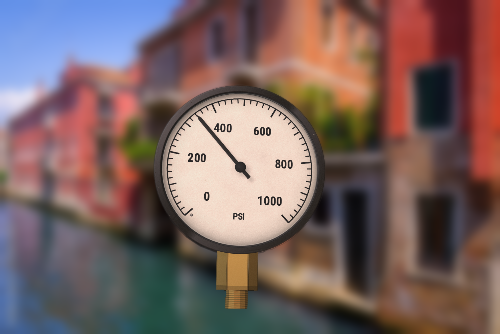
**340** psi
